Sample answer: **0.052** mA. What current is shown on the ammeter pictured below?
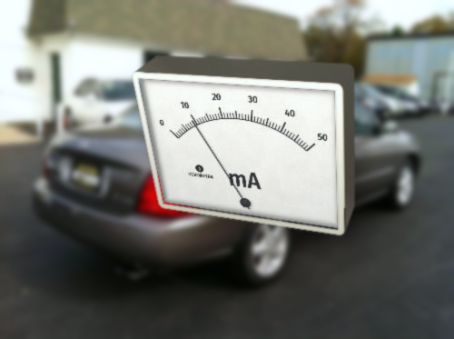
**10** mA
